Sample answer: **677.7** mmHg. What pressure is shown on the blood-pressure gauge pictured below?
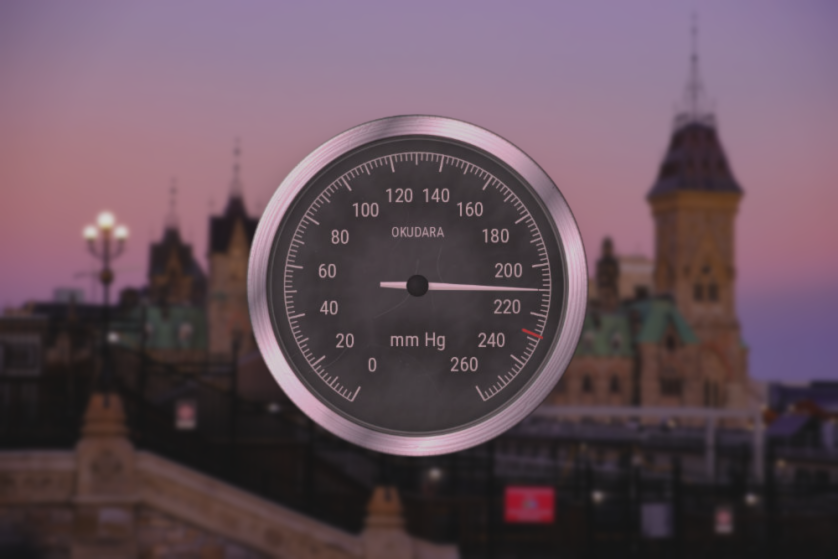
**210** mmHg
